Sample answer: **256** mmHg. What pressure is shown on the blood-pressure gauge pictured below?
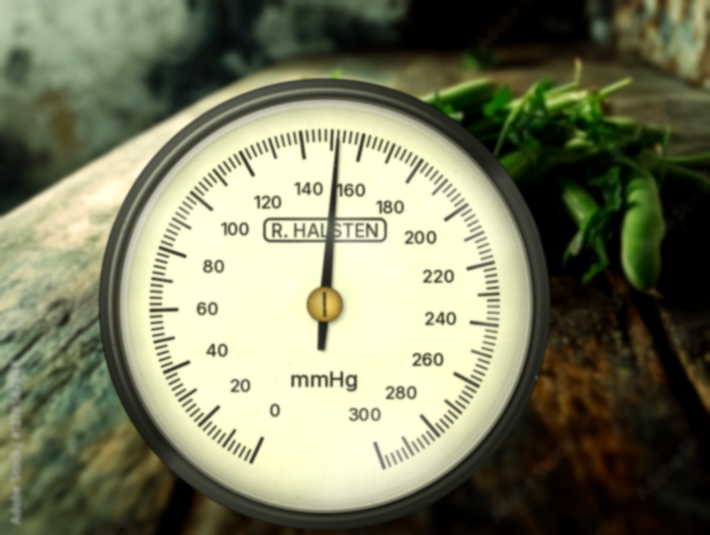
**152** mmHg
